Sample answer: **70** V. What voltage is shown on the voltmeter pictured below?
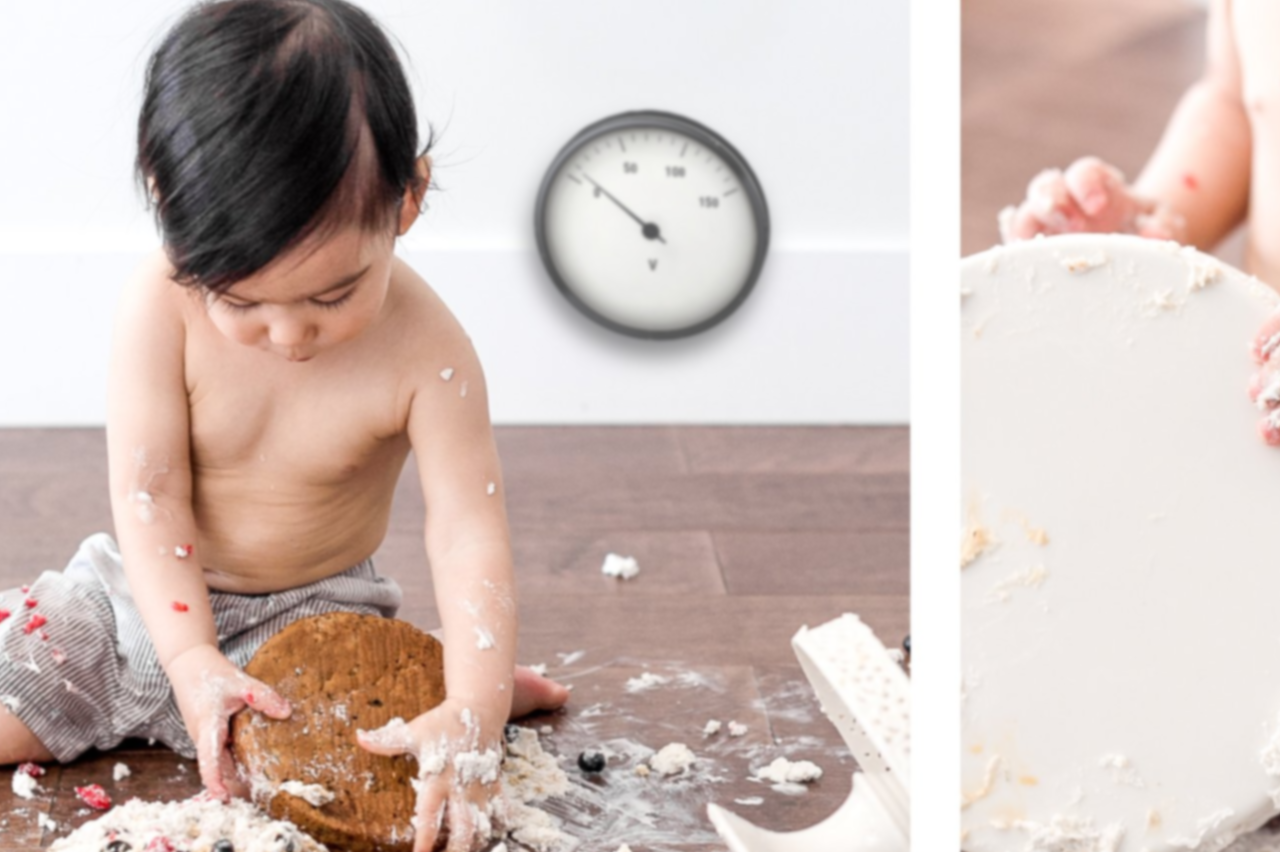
**10** V
